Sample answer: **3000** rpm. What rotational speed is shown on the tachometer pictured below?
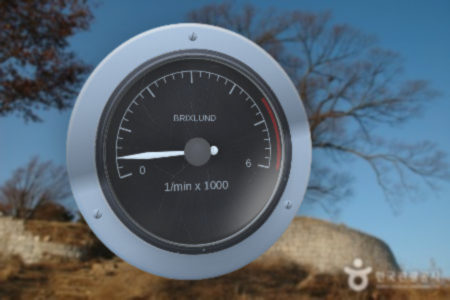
**400** rpm
